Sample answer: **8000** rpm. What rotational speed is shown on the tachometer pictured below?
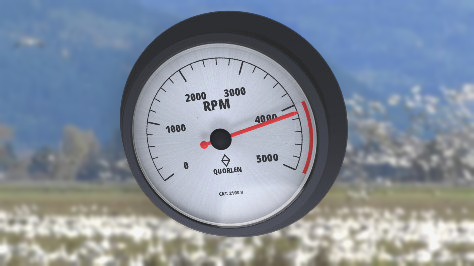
**4100** rpm
